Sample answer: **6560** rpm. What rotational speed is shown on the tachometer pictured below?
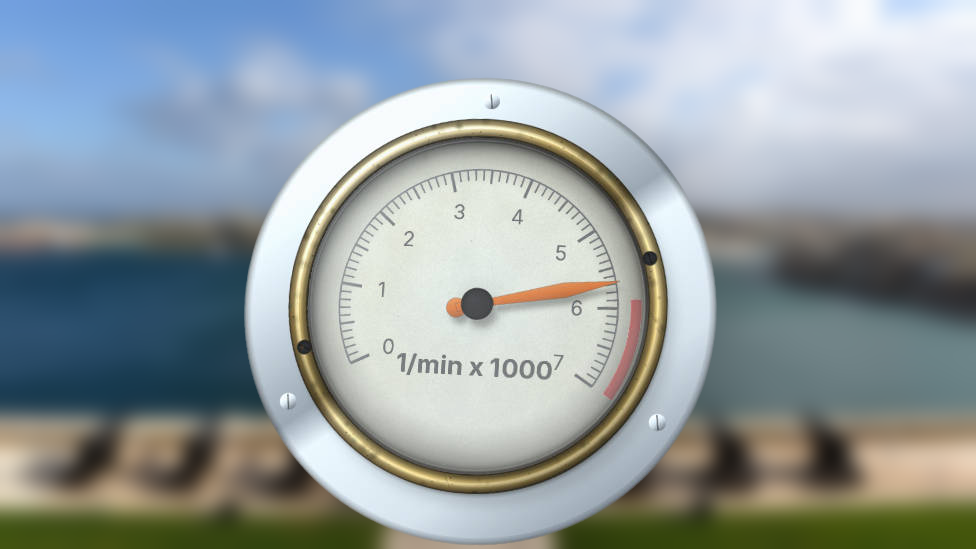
**5700** rpm
